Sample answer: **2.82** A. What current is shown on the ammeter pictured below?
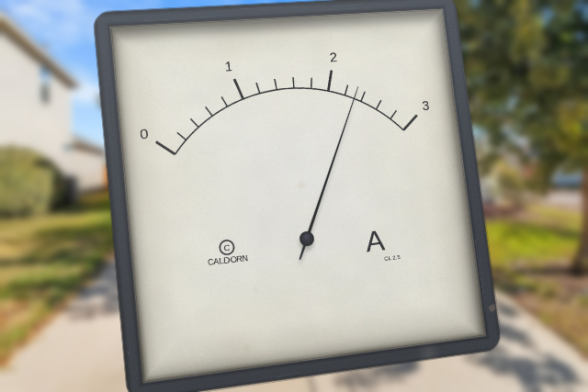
**2.3** A
